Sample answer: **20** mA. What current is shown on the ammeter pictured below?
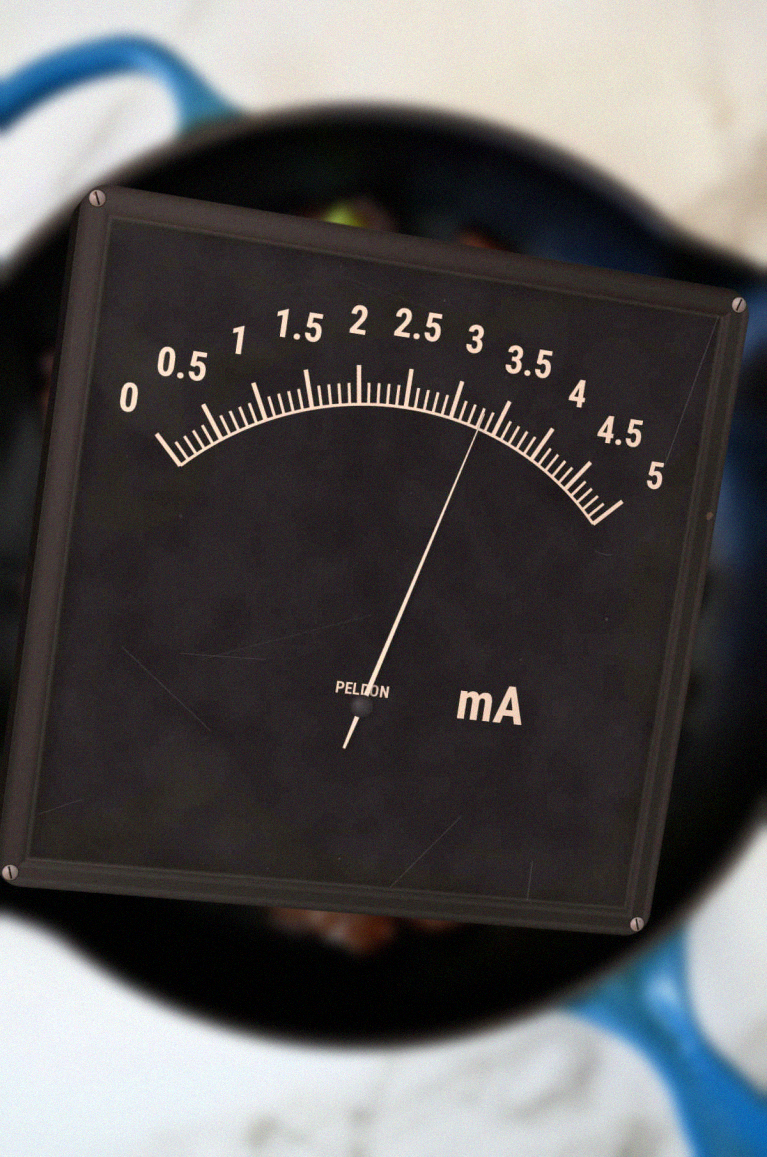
**3.3** mA
